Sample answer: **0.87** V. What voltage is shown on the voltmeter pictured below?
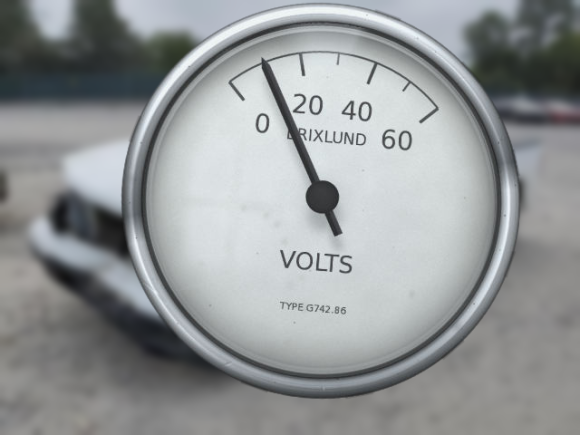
**10** V
